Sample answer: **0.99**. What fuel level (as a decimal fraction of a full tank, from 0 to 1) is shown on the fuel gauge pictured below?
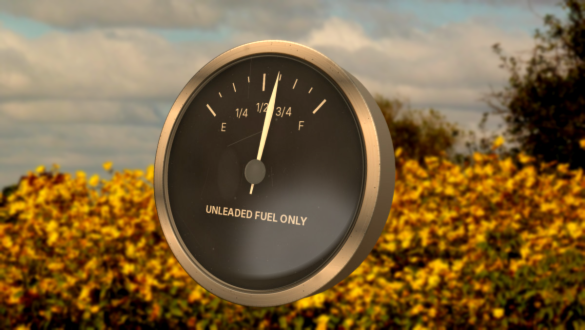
**0.625**
